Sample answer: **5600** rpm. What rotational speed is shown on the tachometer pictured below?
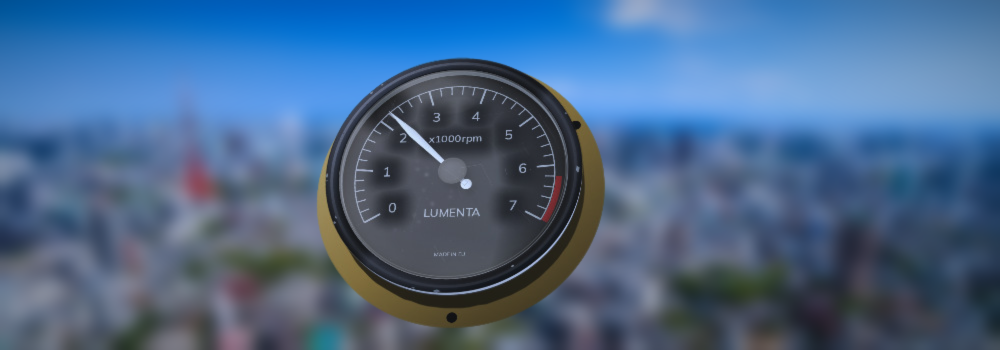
**2200** rpm
